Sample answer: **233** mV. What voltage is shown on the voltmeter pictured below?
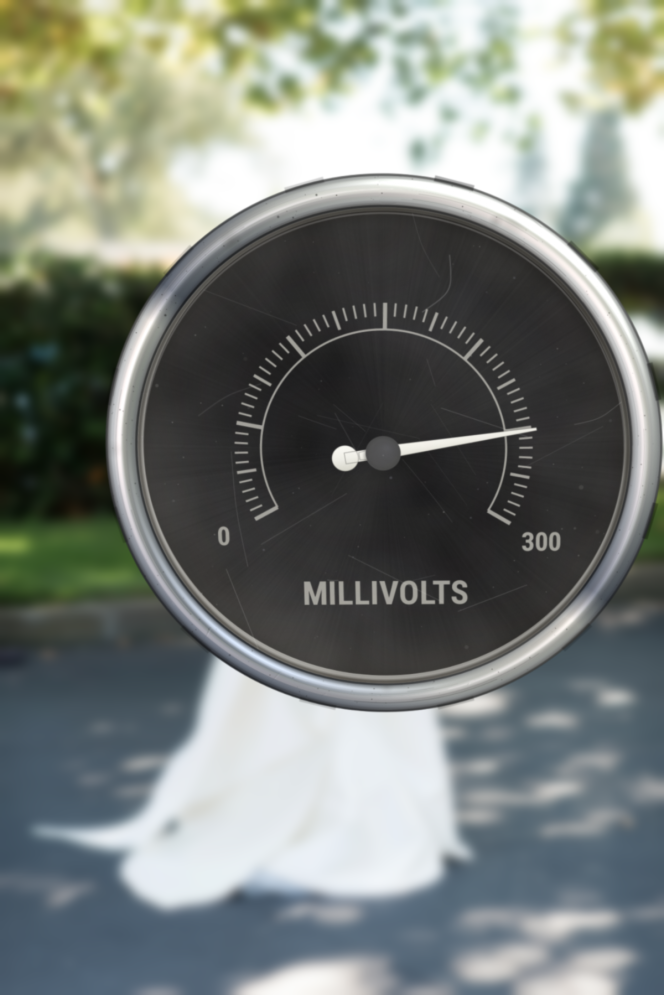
**250** mV
